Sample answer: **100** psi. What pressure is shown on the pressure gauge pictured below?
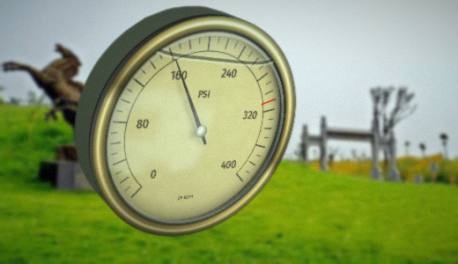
**160** psi
